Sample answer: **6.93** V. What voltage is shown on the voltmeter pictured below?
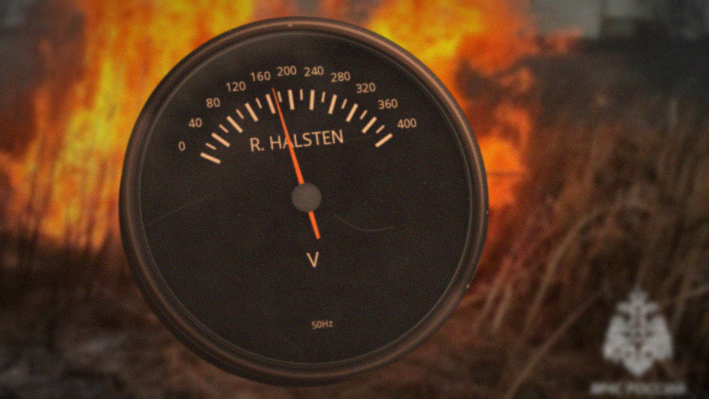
**170** V
